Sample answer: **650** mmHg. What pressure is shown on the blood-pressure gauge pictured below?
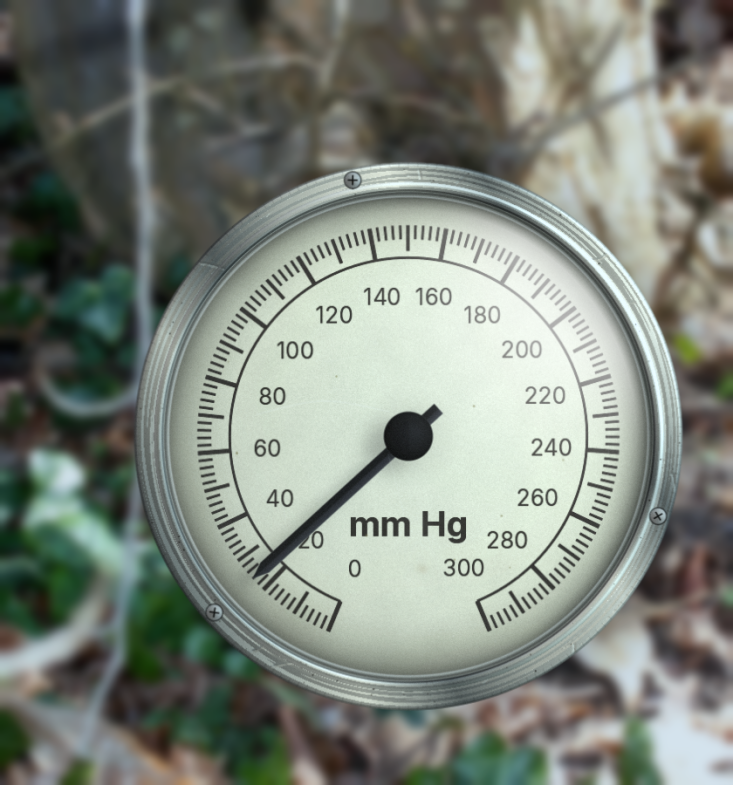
**24** mmHg
